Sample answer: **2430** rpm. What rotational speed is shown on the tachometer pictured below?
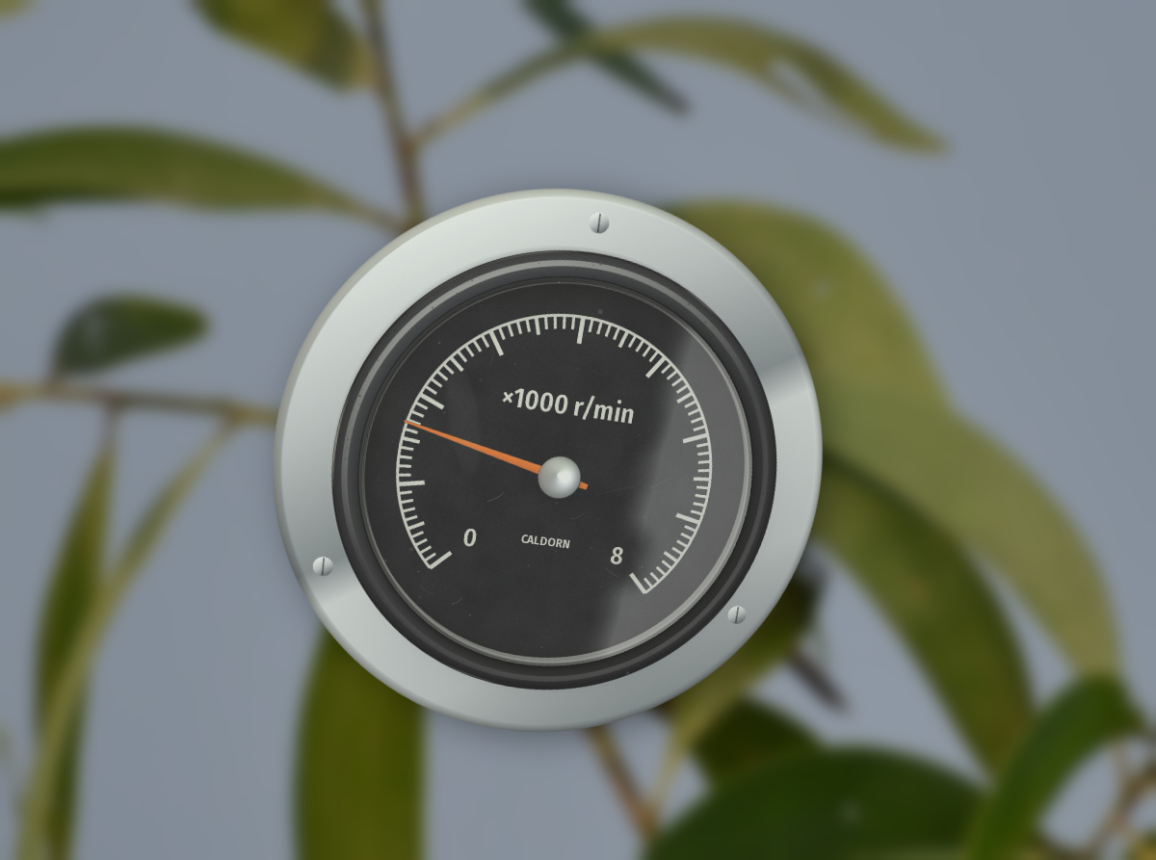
**1700** rpm
